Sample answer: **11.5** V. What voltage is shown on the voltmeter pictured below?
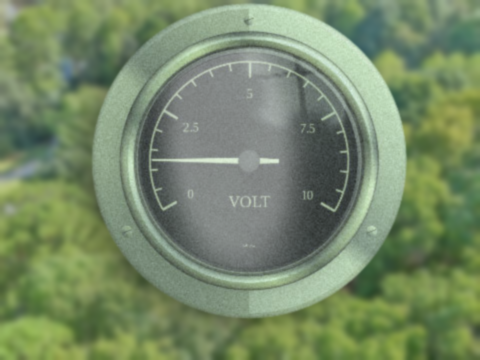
**1.25** V
